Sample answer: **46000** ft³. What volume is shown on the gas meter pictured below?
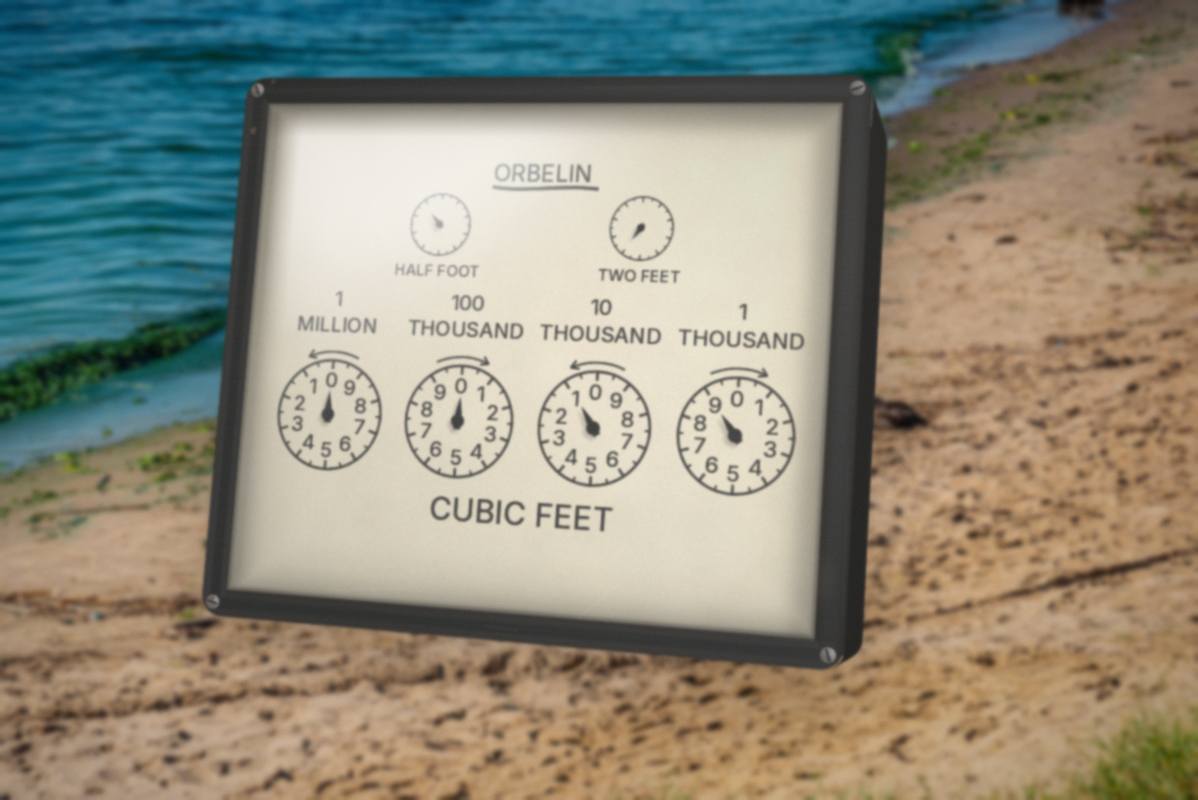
**900** ft³
